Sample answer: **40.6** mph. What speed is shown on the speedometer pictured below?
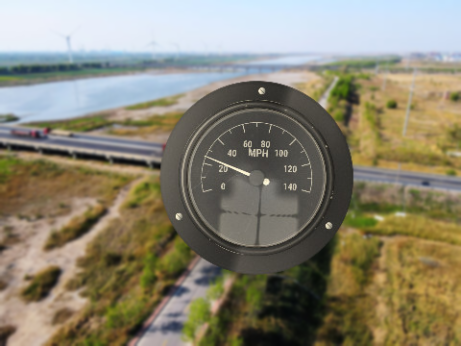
**25** mph
